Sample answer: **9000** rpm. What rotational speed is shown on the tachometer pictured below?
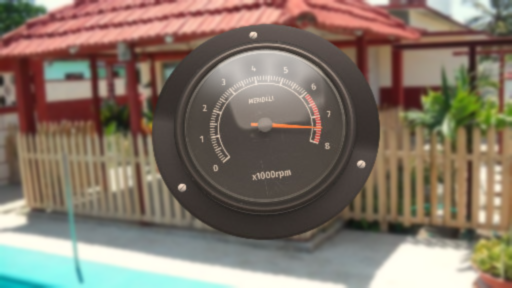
**7500** rpm
